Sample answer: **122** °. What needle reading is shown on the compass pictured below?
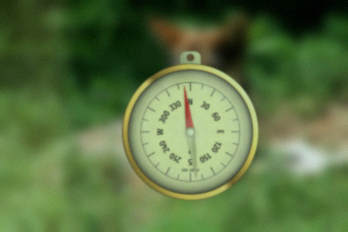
**352.5** °
